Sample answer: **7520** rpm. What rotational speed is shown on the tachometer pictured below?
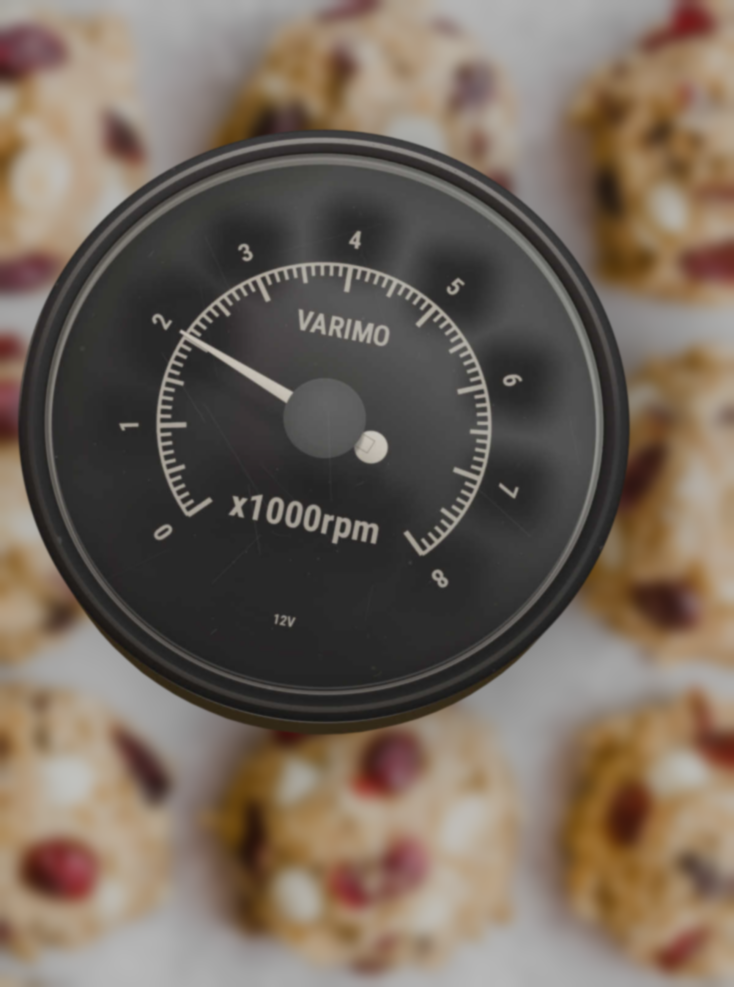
**2000** rpm
